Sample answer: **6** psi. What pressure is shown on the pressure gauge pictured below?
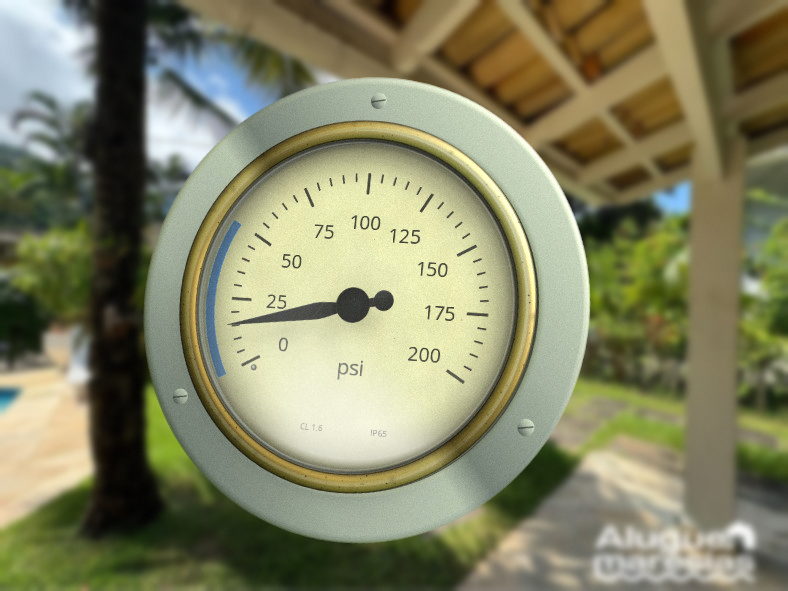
**15** psi
